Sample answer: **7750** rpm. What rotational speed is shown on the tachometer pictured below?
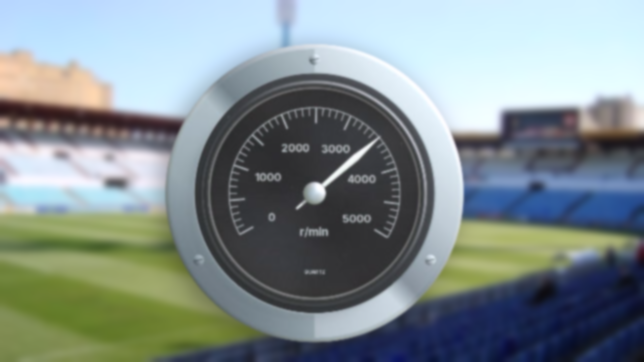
**3500** rpm
